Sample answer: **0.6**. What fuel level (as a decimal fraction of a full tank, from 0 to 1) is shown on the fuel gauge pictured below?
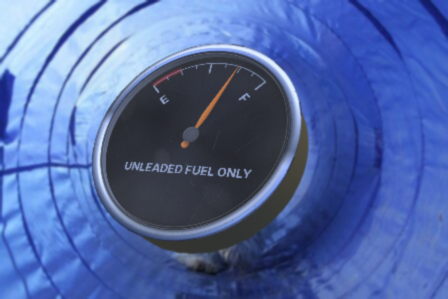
**0.75**
